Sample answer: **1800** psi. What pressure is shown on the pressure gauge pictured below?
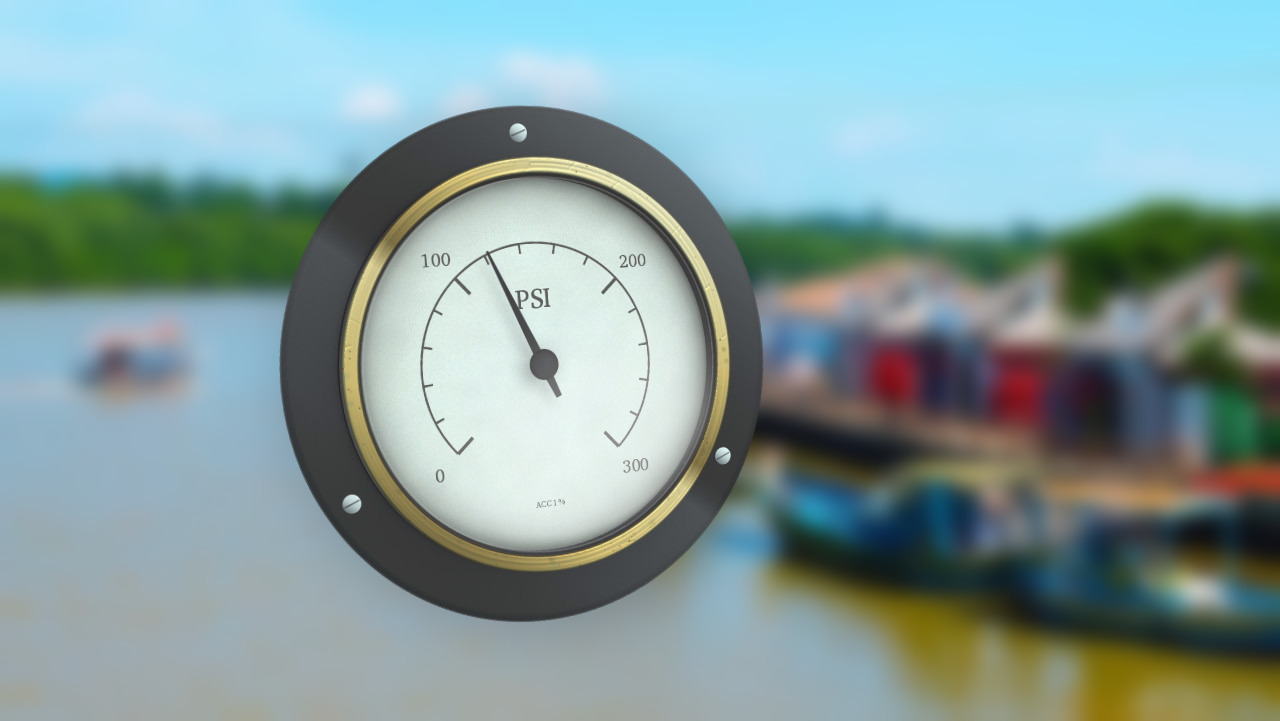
**120** psi
